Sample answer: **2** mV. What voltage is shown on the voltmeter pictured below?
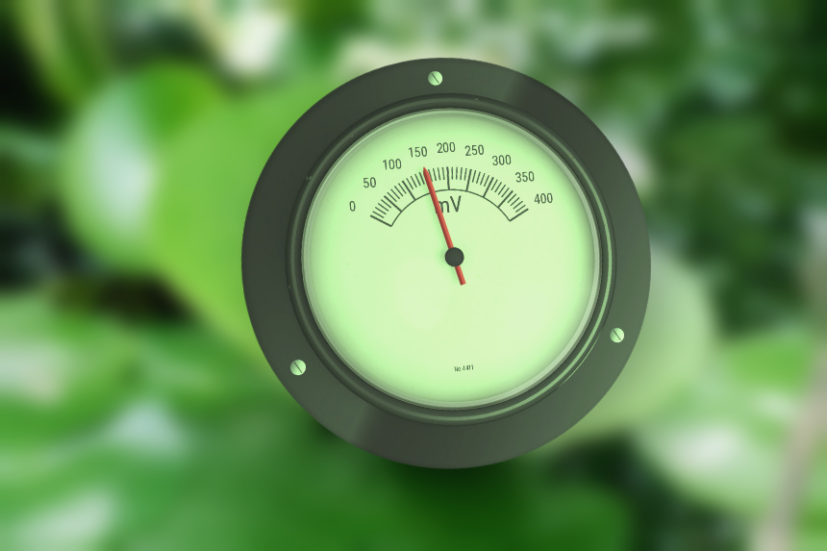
**150** mV
